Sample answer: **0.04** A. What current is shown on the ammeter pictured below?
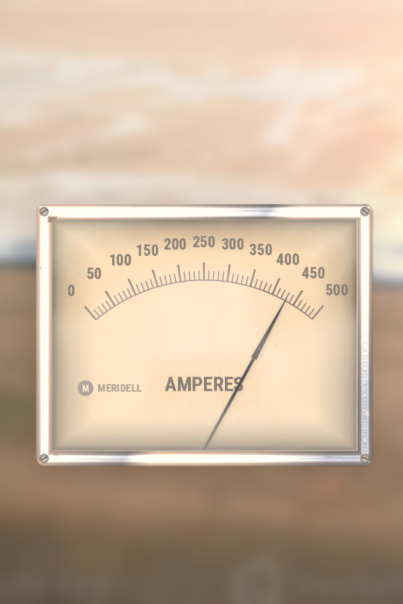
**430** A
